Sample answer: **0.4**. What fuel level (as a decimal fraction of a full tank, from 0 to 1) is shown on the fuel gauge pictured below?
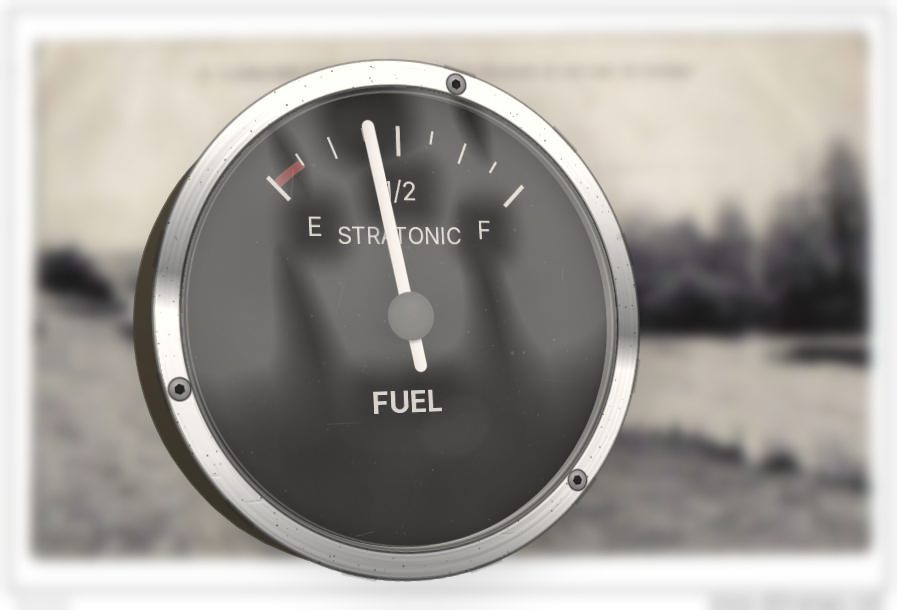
**0.375**
